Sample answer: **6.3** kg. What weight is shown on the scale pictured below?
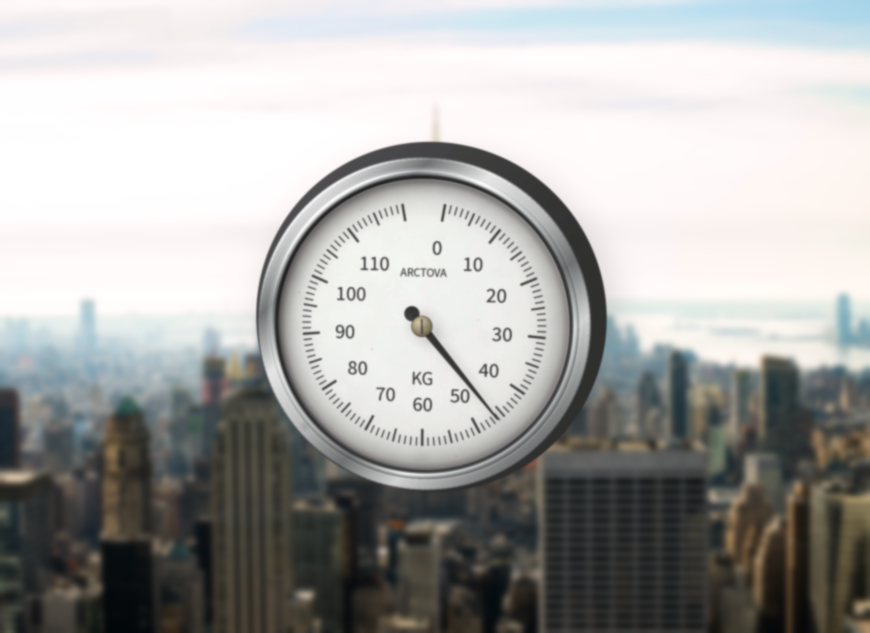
**46** kg
